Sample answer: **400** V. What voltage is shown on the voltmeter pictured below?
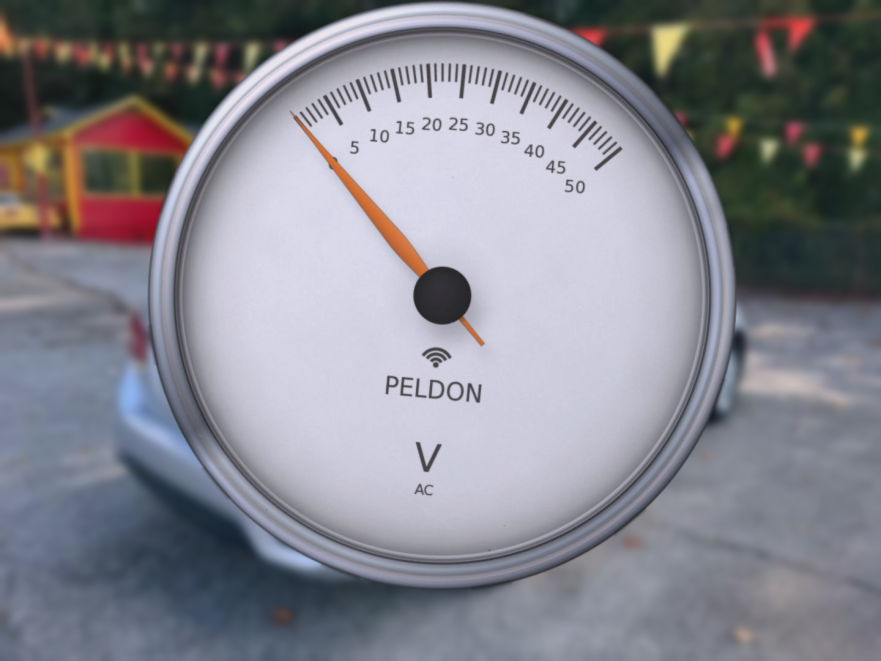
**0** V
